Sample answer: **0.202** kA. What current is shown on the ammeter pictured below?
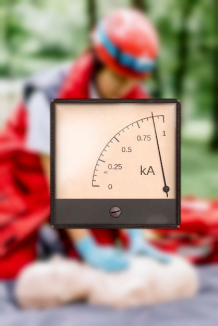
**0.9** kA
